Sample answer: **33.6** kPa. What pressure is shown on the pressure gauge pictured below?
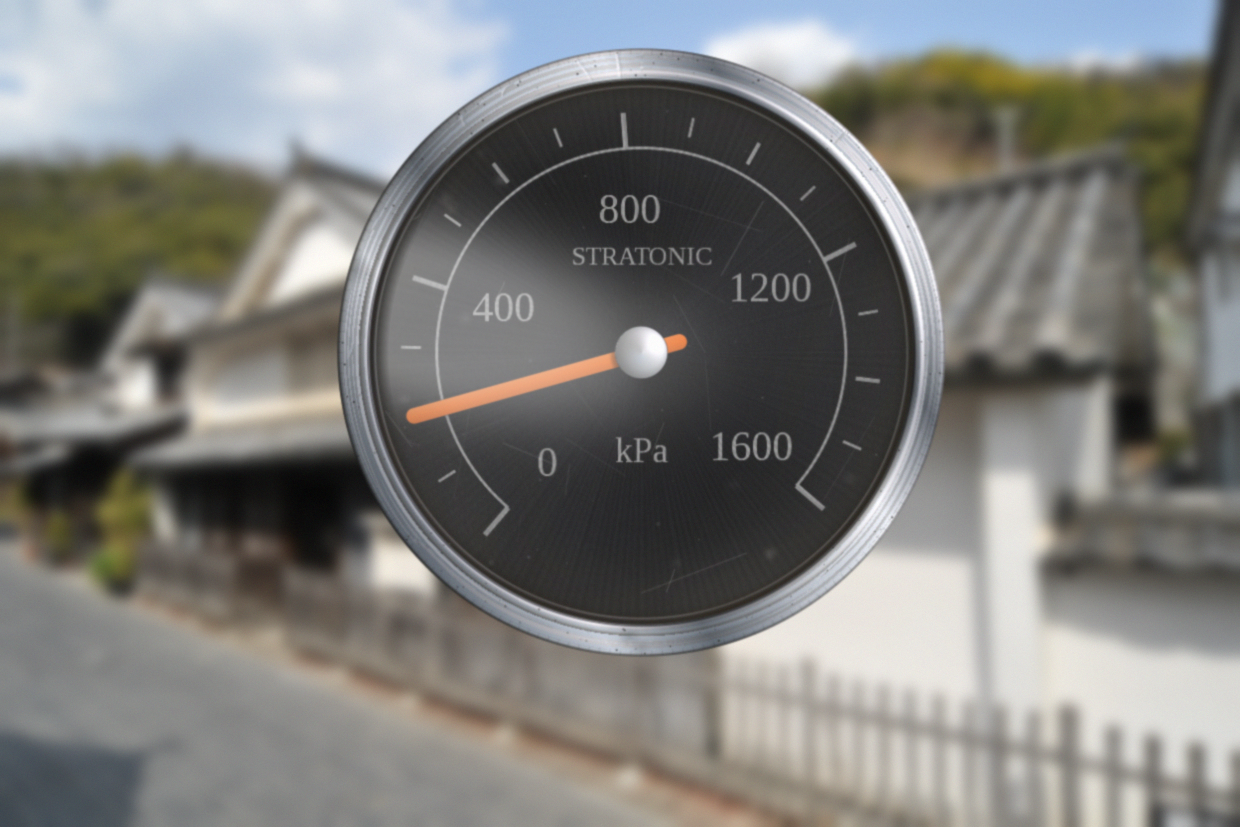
**200** kPa
